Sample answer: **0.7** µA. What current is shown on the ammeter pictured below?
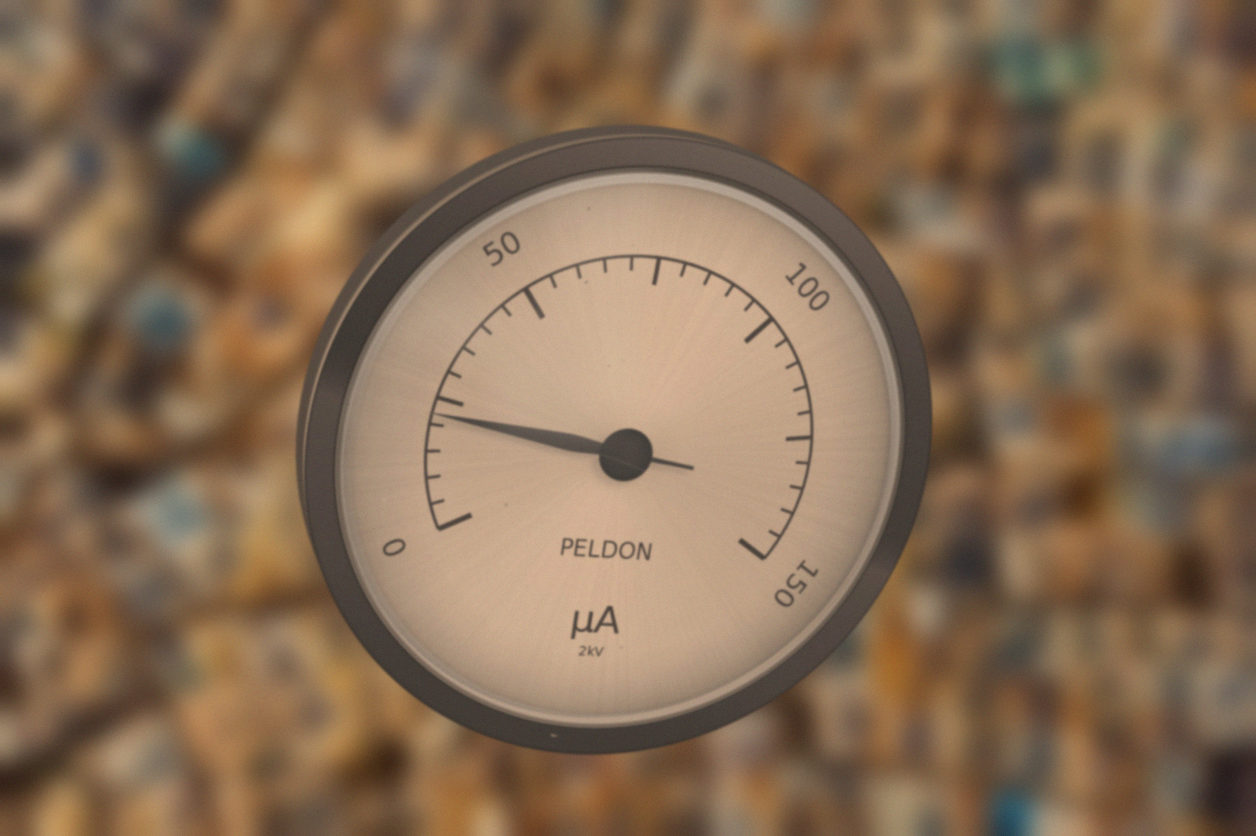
**22.5** µA
